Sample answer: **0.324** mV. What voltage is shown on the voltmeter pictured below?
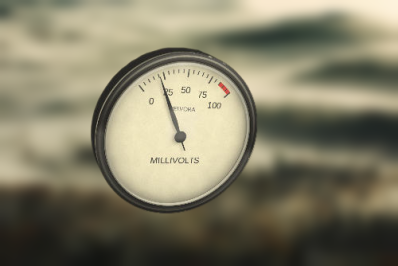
**20** mV
